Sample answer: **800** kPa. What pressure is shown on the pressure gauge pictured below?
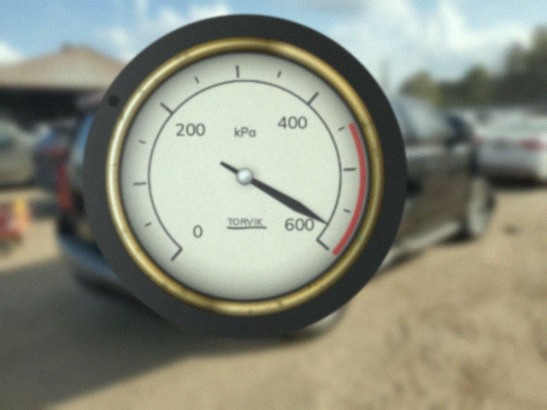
**575** kPa
